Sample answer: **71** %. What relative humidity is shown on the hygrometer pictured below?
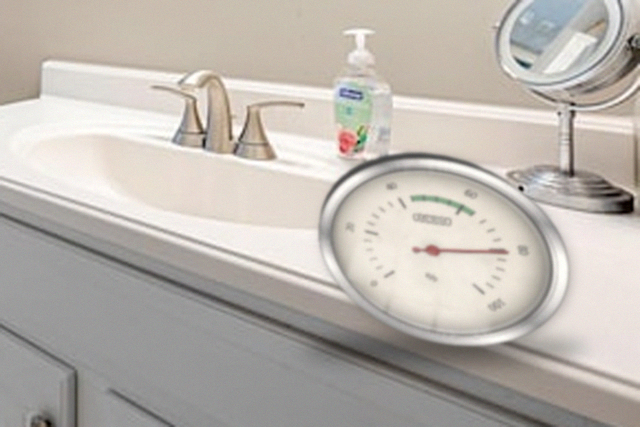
**80** %
